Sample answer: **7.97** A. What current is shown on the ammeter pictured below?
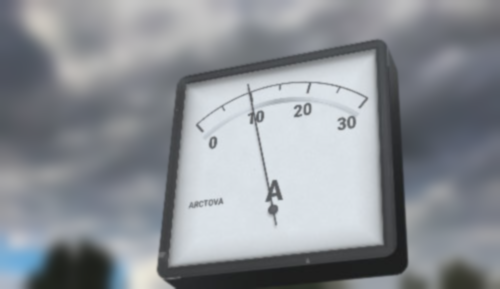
**10** A
